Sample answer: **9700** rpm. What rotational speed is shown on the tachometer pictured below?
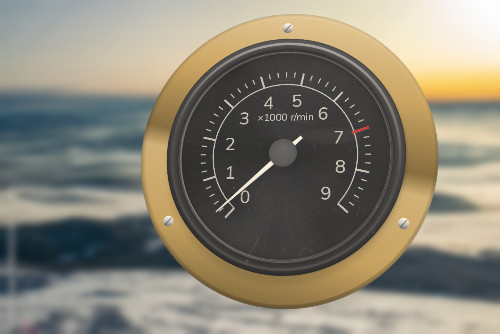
**200** rpm
